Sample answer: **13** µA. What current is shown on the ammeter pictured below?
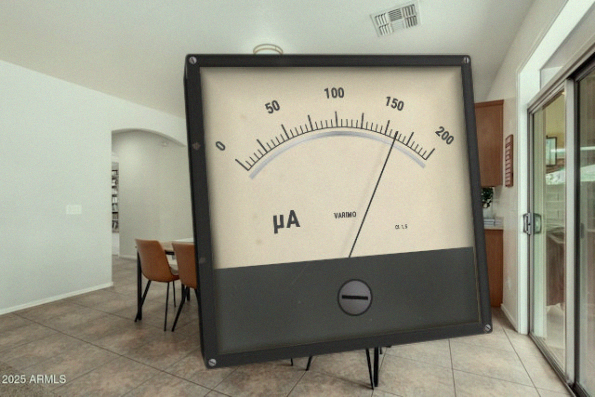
**160** µA
